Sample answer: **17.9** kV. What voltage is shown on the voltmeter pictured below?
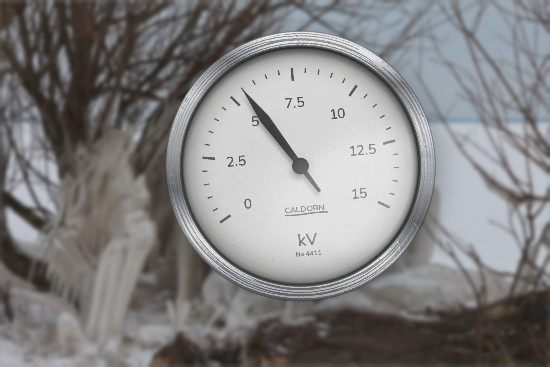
**5.5** kV
